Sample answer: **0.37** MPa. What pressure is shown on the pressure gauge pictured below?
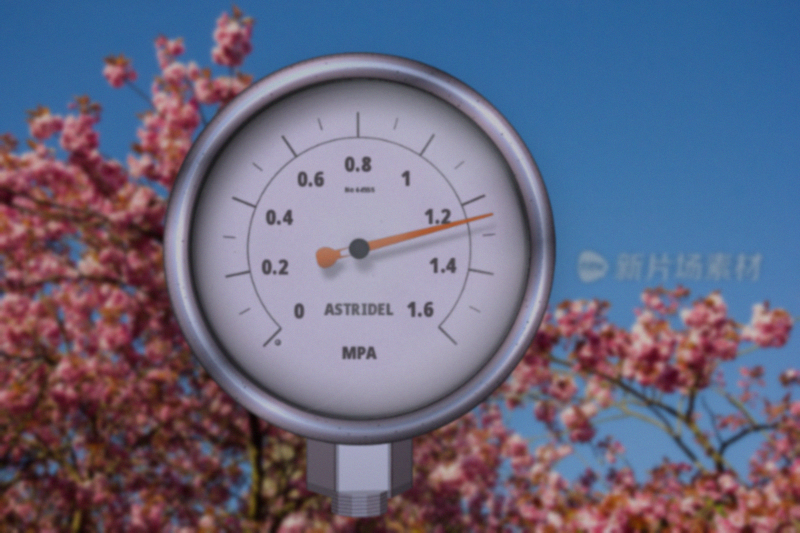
**1.25** MPa
